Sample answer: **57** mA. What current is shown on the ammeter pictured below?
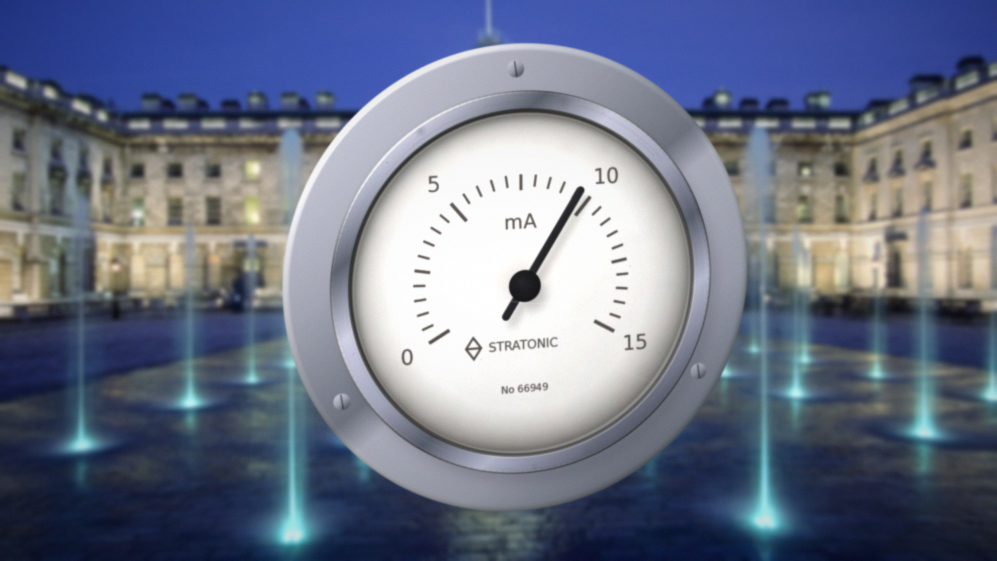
**9.5** mA
